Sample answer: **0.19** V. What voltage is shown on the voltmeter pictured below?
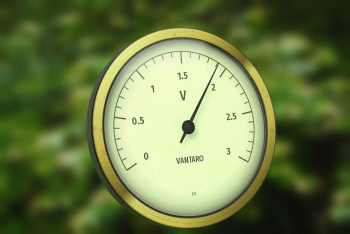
**1.9** V
